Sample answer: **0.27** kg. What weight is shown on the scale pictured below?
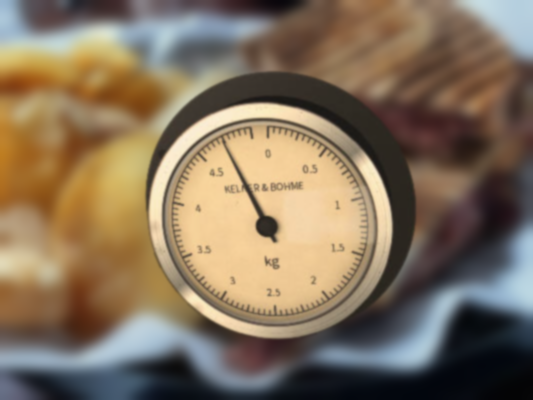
**4.75** kg
